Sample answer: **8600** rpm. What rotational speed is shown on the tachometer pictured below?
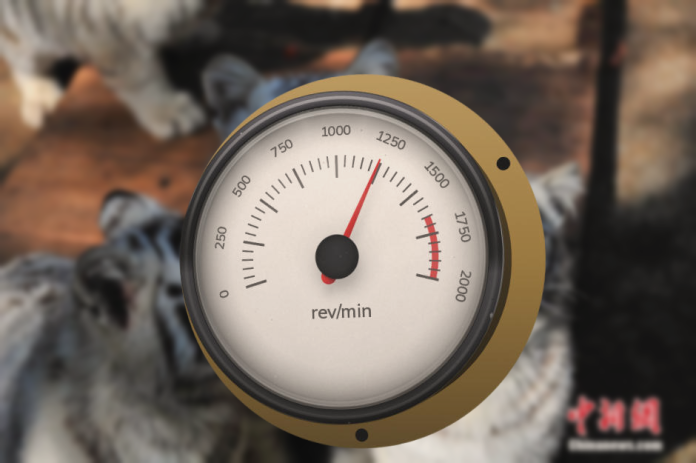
**1250** rpm
